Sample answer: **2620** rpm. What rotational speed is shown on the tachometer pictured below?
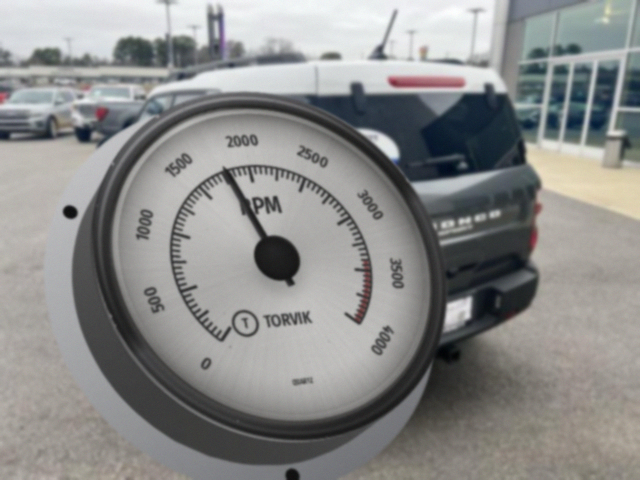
**1750** rpm
